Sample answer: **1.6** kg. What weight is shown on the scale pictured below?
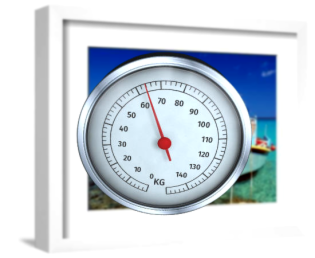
**64** kg
